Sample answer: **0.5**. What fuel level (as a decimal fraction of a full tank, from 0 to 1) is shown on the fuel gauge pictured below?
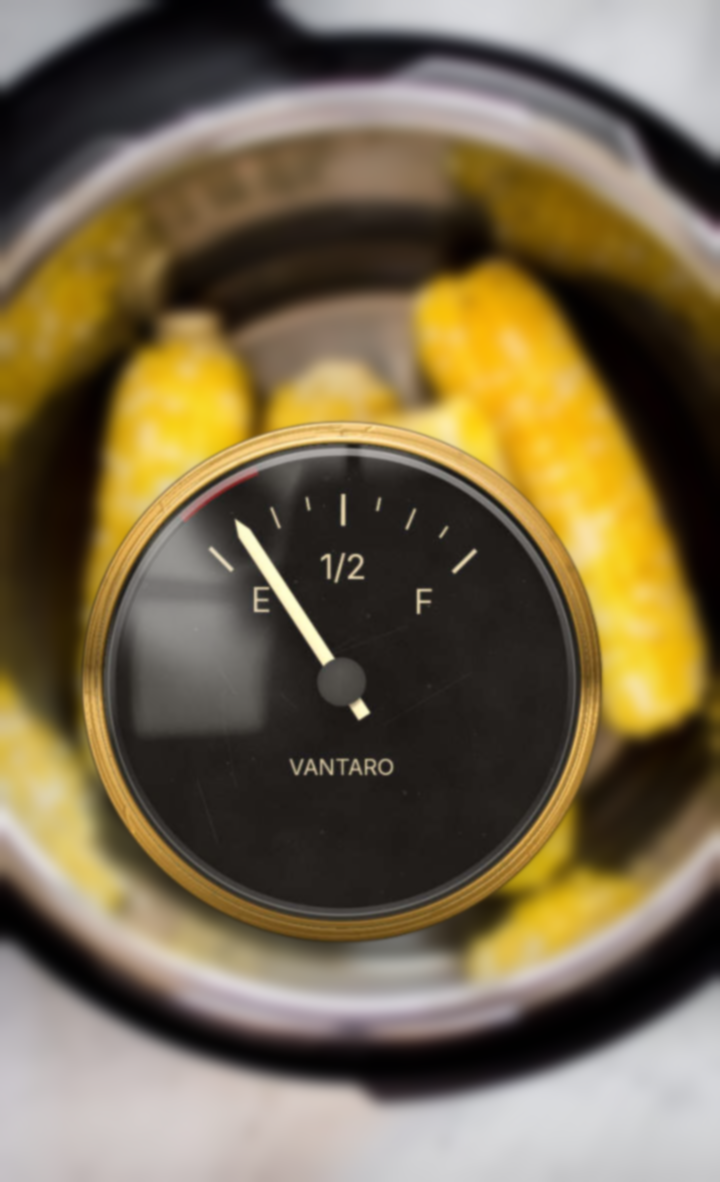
**0.125**
